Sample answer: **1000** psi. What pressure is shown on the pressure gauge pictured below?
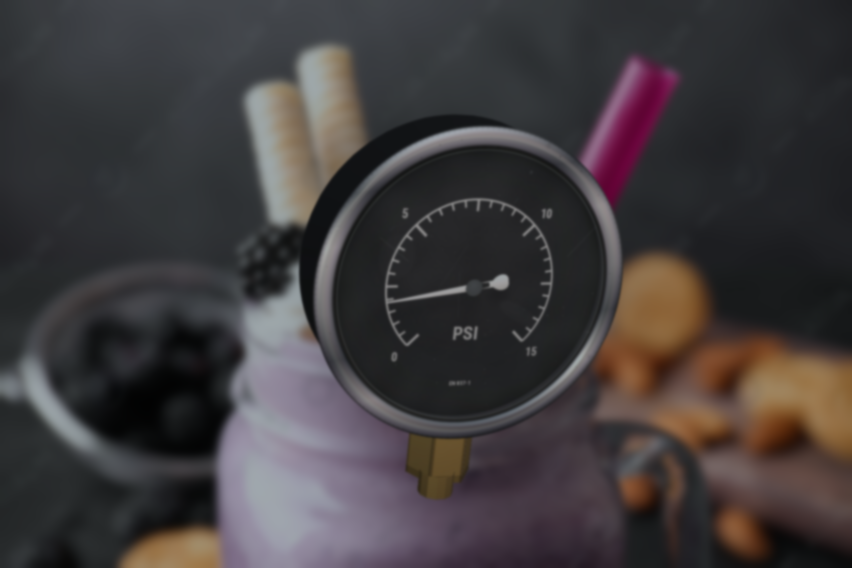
**2** psi
